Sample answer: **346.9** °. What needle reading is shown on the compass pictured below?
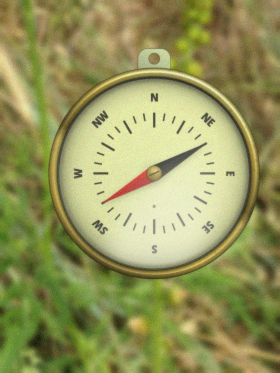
**240** °
